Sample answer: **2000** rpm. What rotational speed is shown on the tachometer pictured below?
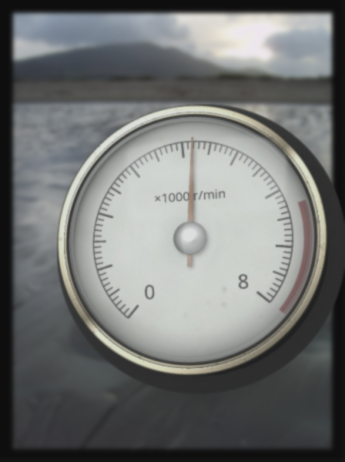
**4200** rpm
